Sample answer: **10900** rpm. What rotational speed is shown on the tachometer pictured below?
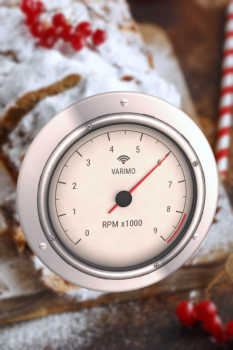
**6000** rpm
